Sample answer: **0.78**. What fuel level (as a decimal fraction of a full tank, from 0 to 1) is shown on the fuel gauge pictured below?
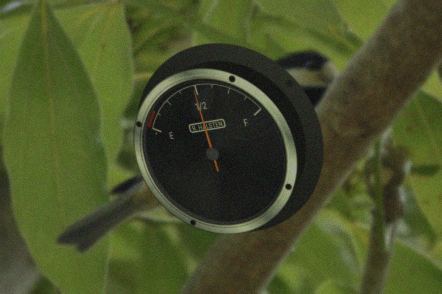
**0.5**
